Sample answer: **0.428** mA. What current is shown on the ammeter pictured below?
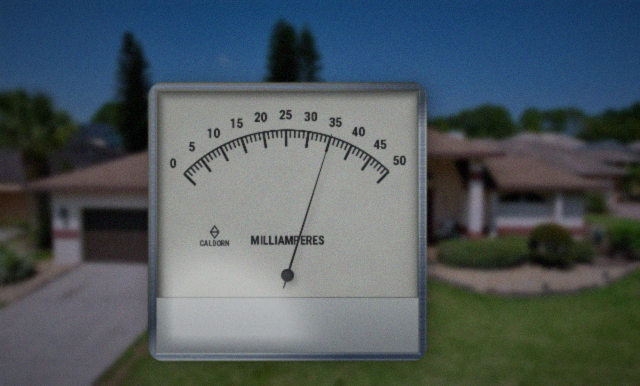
**35** mA
